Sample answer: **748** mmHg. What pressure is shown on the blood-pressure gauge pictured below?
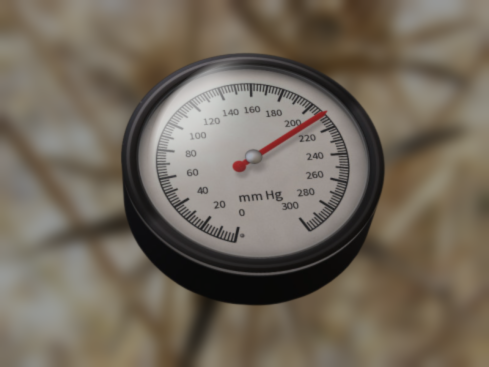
**210** mmHg
